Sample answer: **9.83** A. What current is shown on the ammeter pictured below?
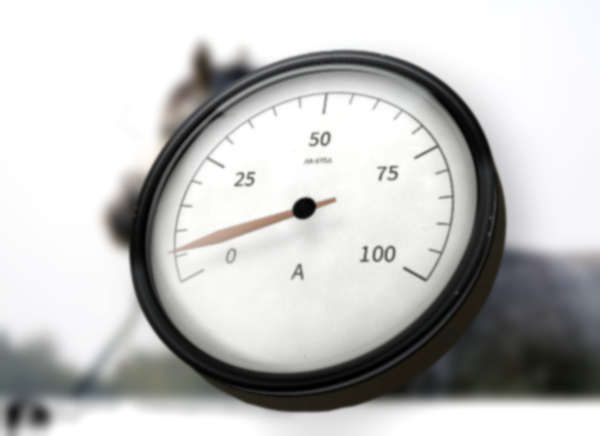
**5** A
